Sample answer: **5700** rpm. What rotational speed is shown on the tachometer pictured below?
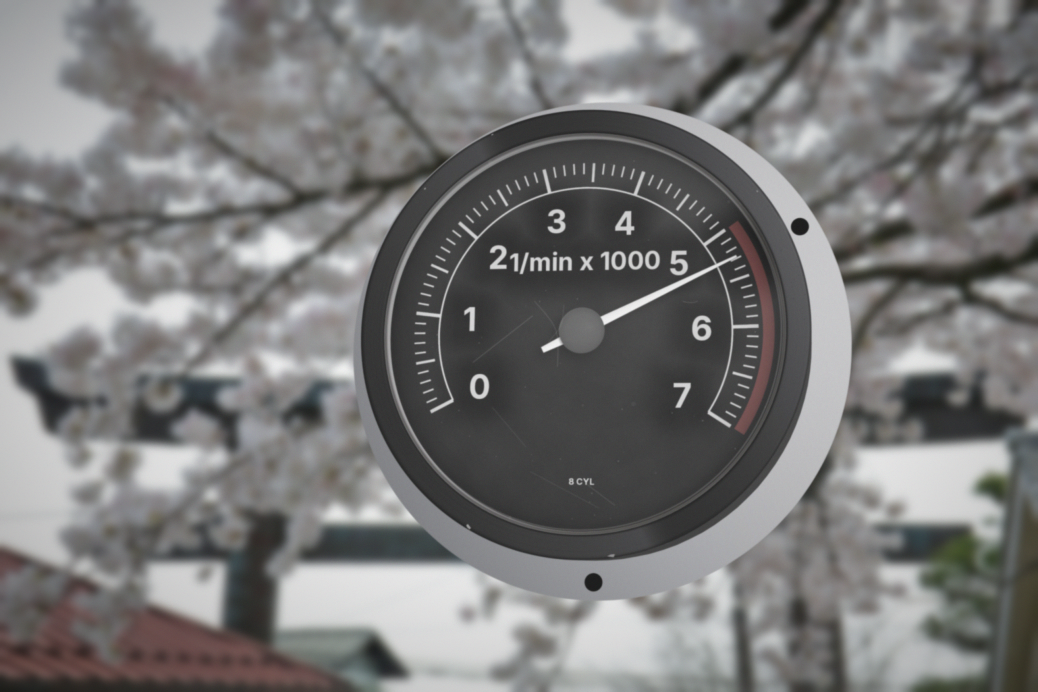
**5300** rpm
